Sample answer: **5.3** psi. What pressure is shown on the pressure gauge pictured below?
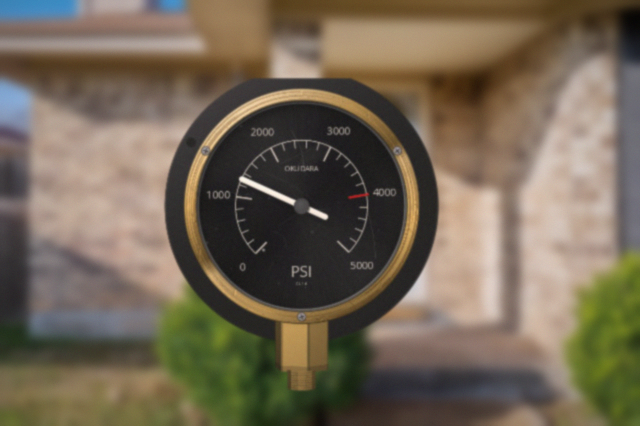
**1300** psi
